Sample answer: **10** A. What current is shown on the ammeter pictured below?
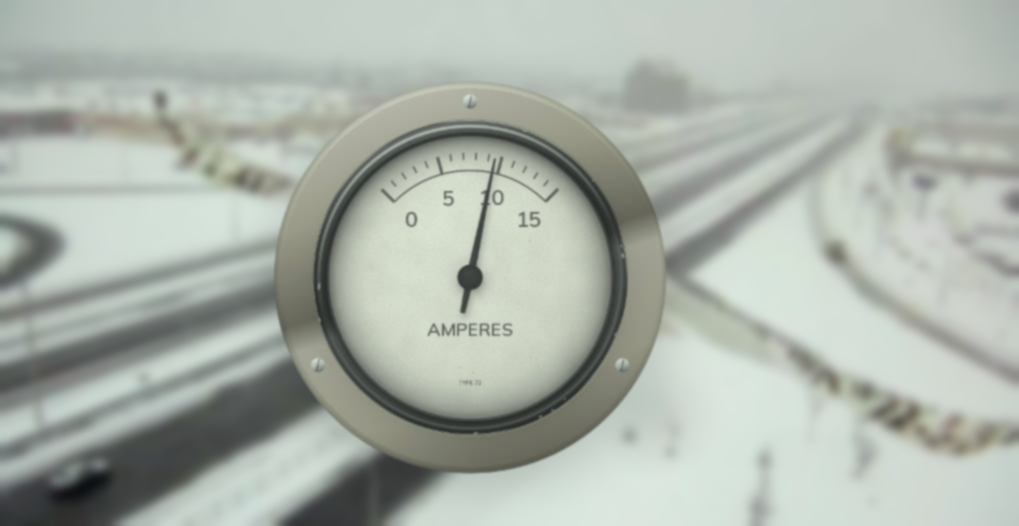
**9.5** A
